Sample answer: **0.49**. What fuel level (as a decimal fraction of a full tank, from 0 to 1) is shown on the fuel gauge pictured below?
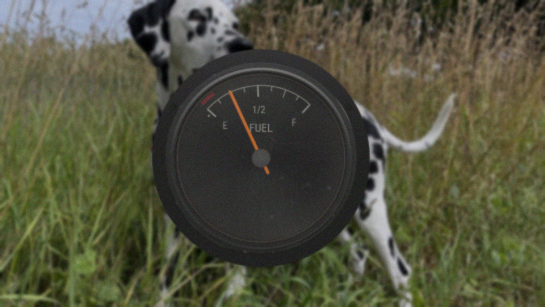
**0.25**
